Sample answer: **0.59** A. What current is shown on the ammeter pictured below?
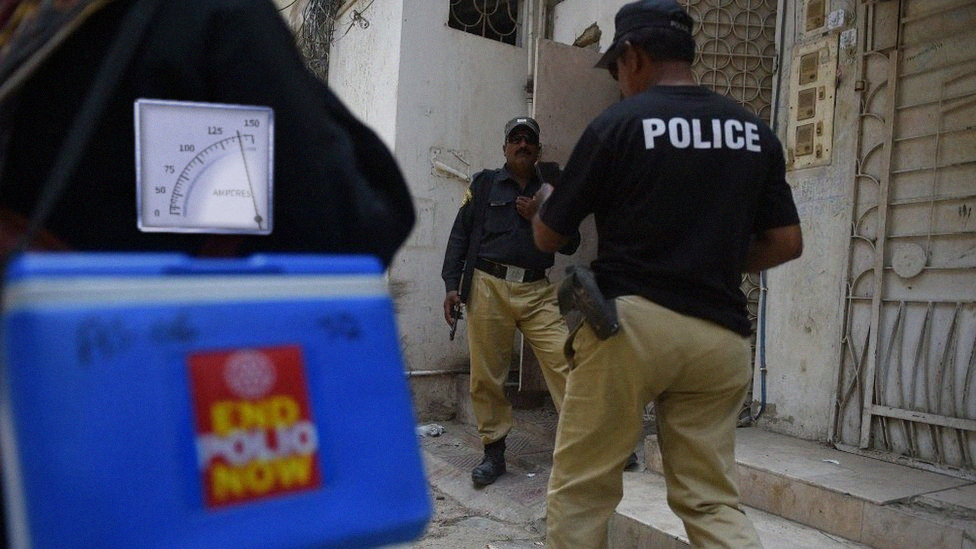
**140** A
